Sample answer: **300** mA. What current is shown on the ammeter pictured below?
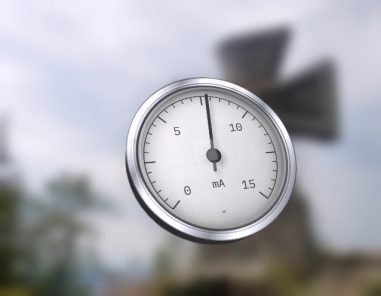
**7.75** mA
